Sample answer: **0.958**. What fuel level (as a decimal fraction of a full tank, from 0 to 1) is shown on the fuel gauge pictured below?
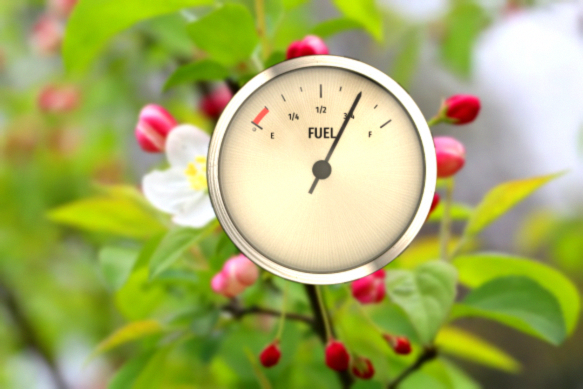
**0.75**
